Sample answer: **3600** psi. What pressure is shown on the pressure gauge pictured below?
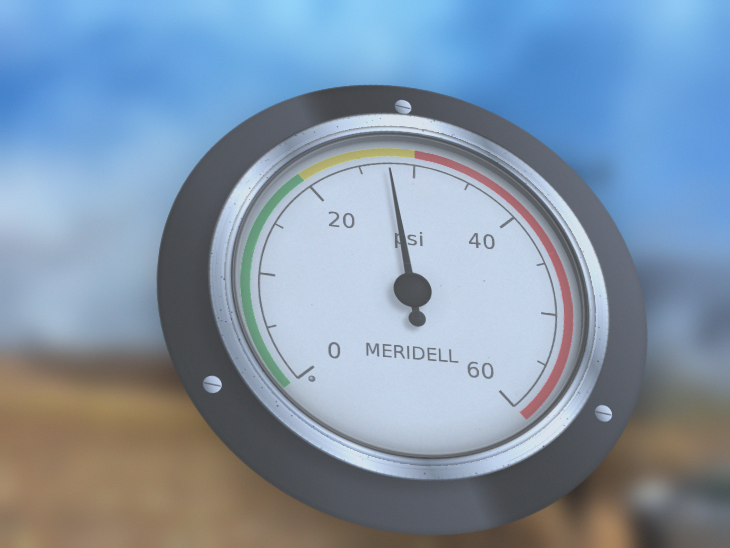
**27.5** psi
